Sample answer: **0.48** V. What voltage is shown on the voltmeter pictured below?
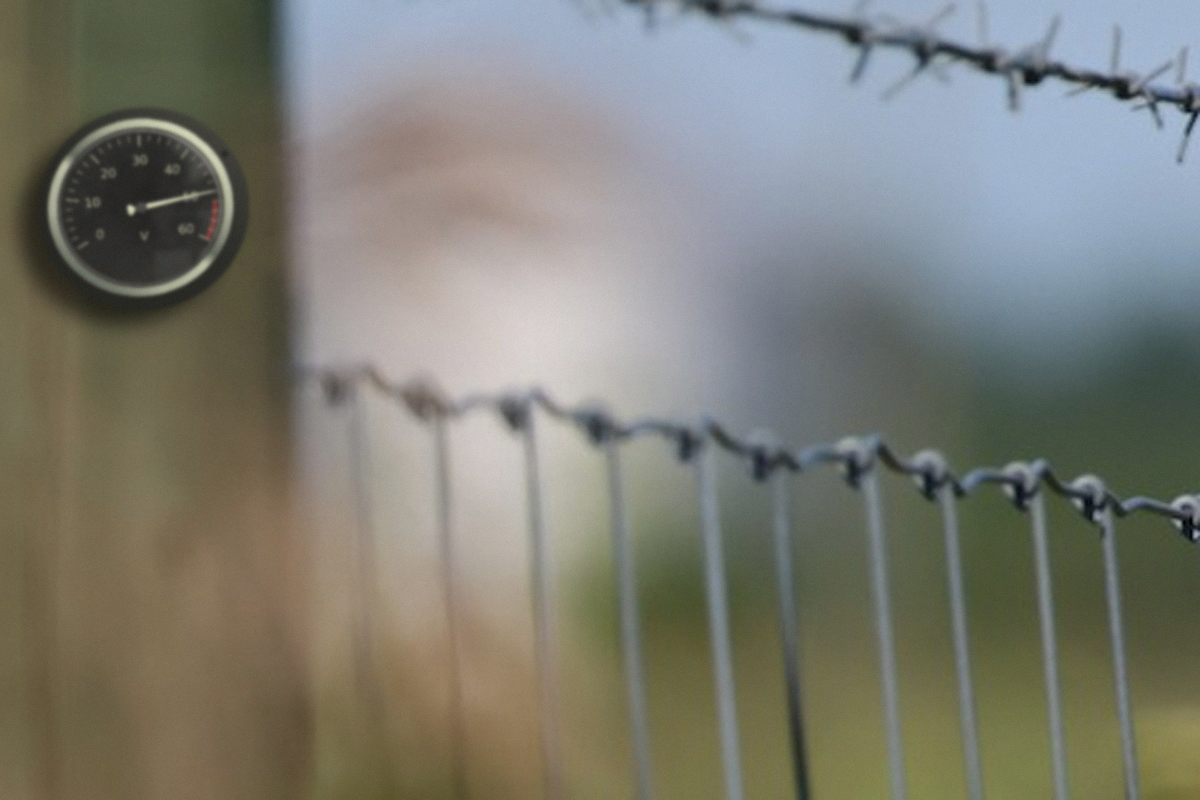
**50** V
